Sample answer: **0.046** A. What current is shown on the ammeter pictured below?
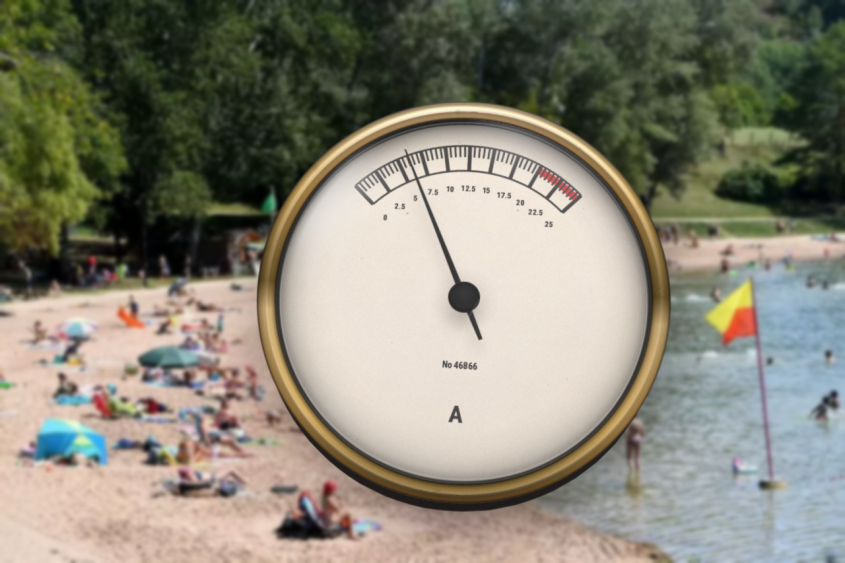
**6** A
